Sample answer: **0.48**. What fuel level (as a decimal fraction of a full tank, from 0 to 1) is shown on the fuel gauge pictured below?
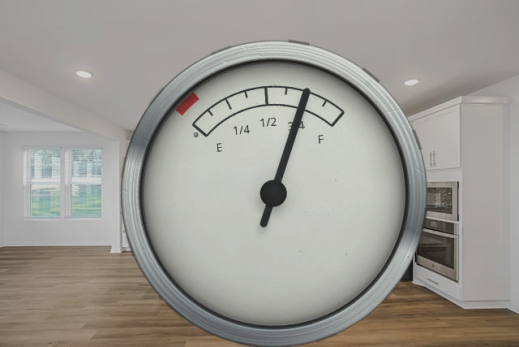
**0.75**
